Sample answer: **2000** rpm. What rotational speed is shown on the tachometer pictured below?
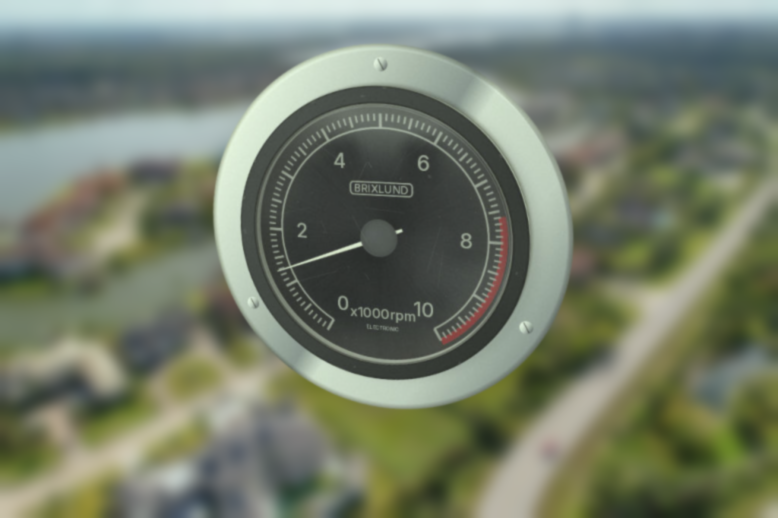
**1300** rpm
